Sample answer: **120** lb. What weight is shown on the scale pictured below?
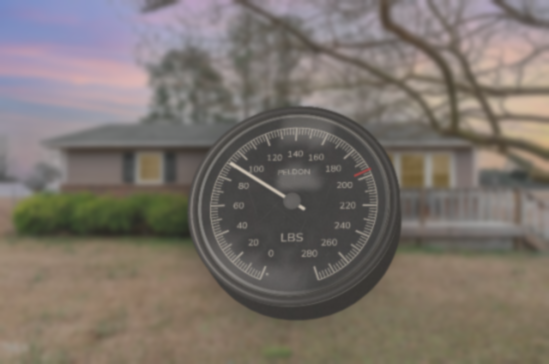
**90** lb
